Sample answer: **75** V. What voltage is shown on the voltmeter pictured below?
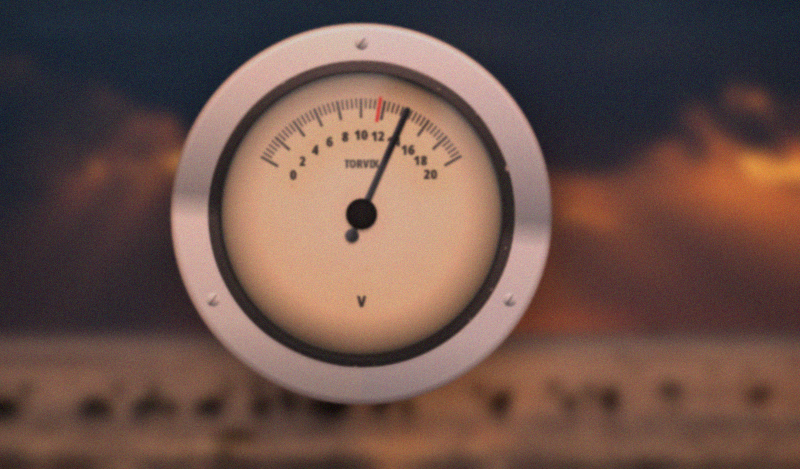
**14** V
